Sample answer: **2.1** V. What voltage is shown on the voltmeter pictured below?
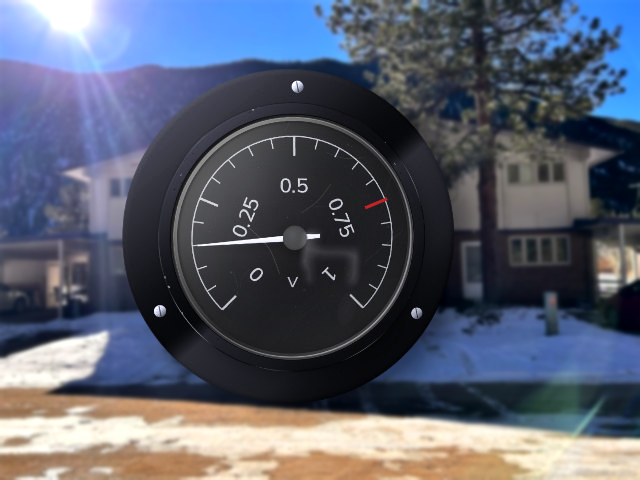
**0.15** V
